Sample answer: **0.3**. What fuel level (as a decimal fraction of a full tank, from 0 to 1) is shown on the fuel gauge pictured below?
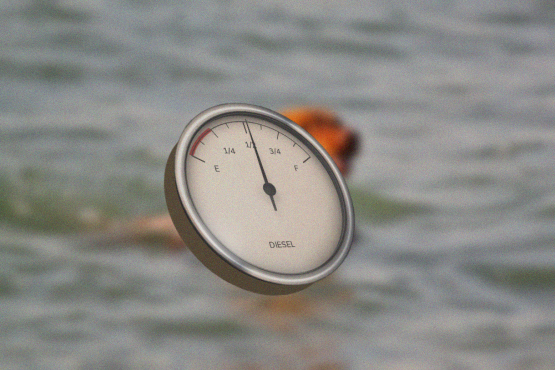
**0.5**
